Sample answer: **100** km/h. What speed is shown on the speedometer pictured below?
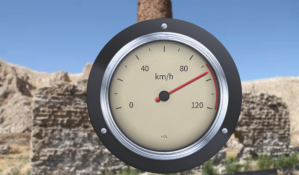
**95** km/h
